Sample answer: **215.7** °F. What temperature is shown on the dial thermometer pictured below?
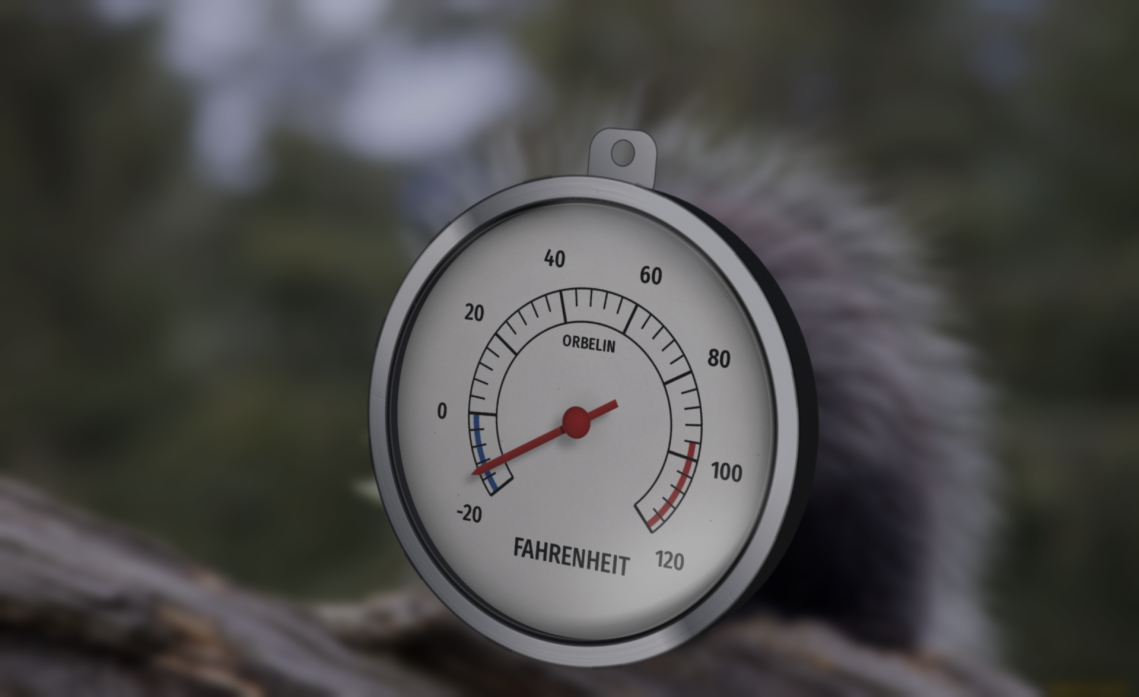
**-14** °F
